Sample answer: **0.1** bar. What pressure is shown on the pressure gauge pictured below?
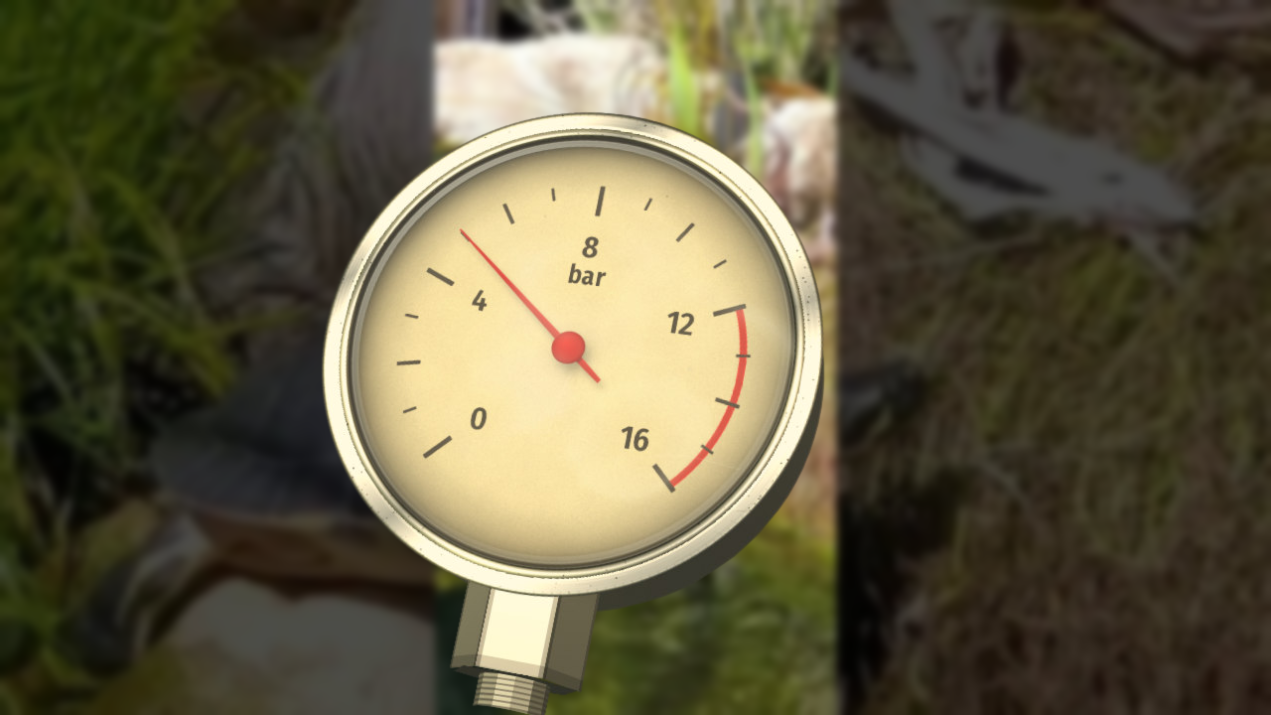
**5** bar
